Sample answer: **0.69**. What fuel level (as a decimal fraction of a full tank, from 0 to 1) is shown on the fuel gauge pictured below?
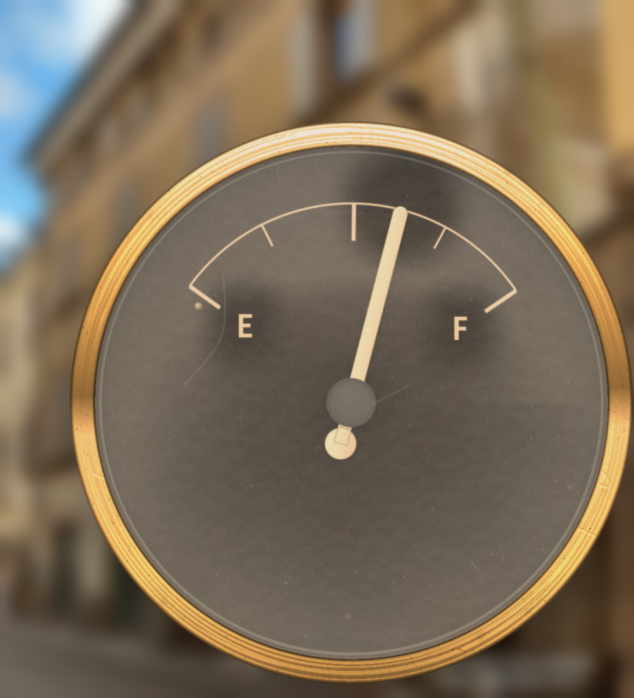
**0.625**
